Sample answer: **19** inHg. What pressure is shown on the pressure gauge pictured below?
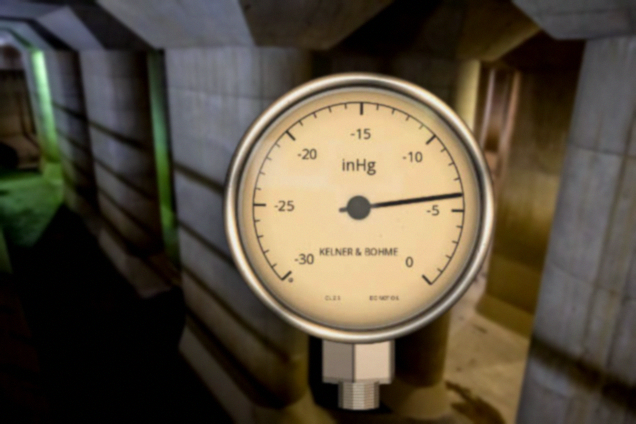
**-6** inHg
